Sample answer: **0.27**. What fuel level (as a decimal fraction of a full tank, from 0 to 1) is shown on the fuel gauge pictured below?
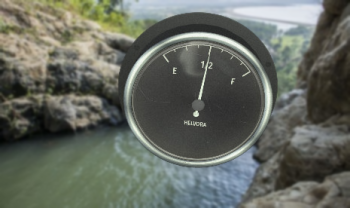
**0.5**
